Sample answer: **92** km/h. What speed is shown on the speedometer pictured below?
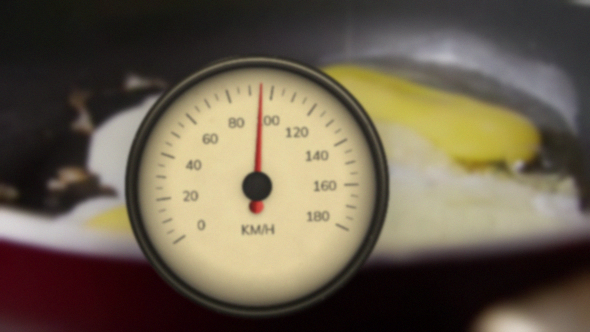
**95** km/h
